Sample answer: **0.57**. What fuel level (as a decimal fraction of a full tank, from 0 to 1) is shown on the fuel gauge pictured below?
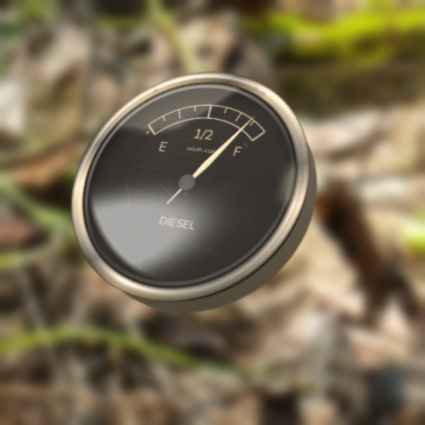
**0.875**
